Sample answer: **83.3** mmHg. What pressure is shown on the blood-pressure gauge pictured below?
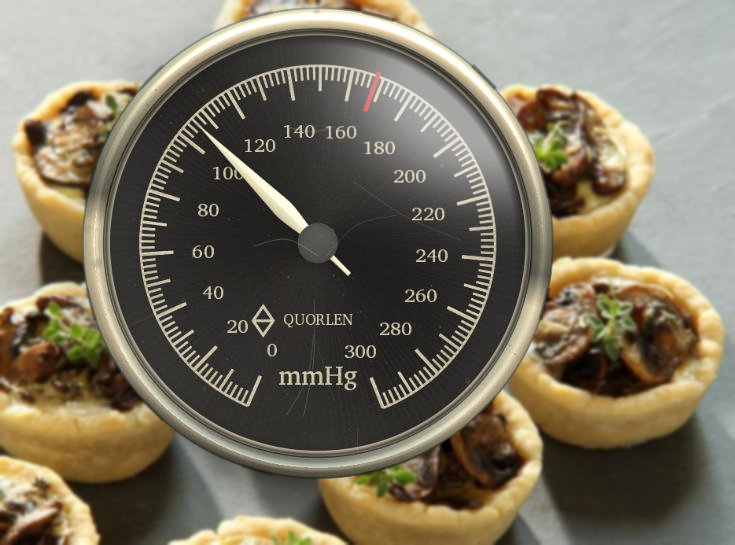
**106** mmHg
